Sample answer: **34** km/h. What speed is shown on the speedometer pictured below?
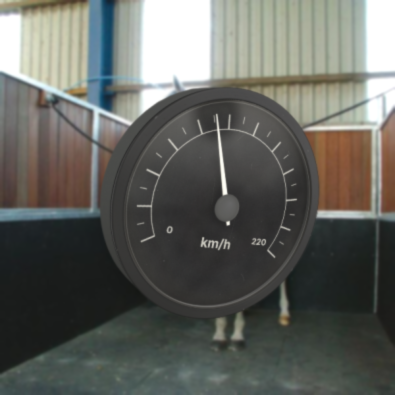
**90** km/h
